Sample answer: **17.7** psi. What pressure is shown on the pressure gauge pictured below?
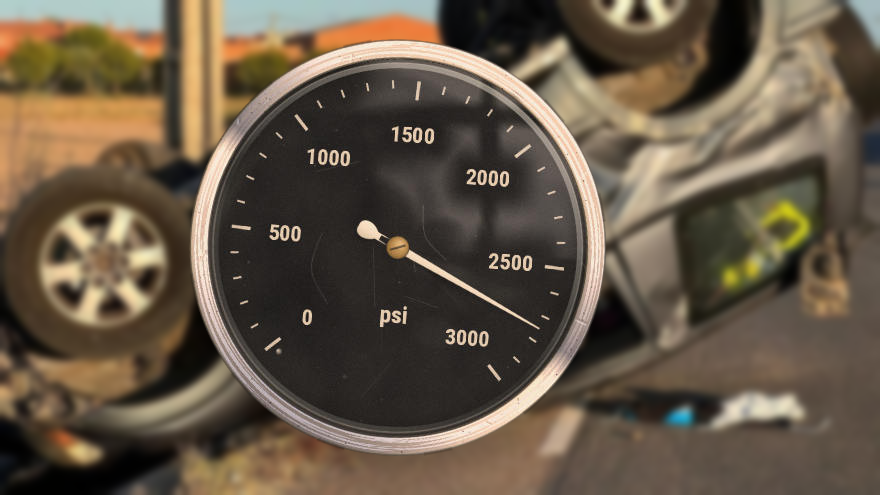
**2750** psi
